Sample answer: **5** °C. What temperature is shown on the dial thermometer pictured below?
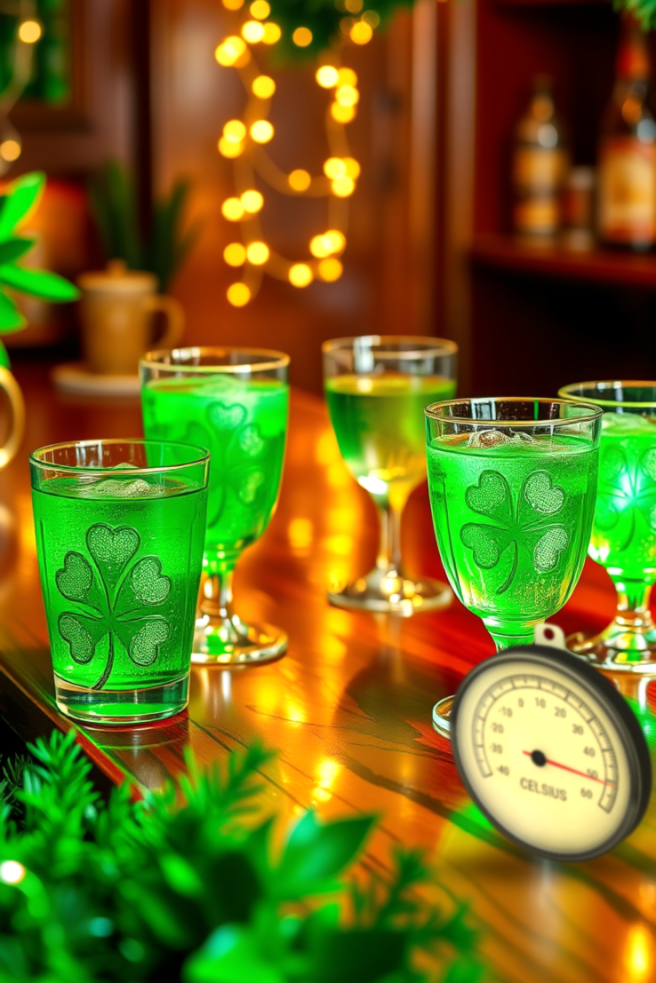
**50** °C
